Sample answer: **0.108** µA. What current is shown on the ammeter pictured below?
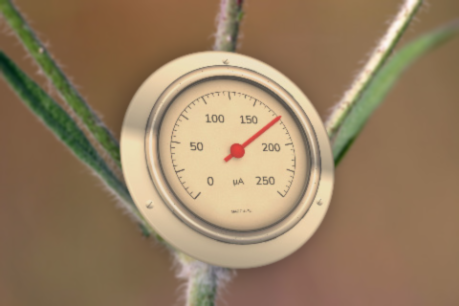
**175** µA
